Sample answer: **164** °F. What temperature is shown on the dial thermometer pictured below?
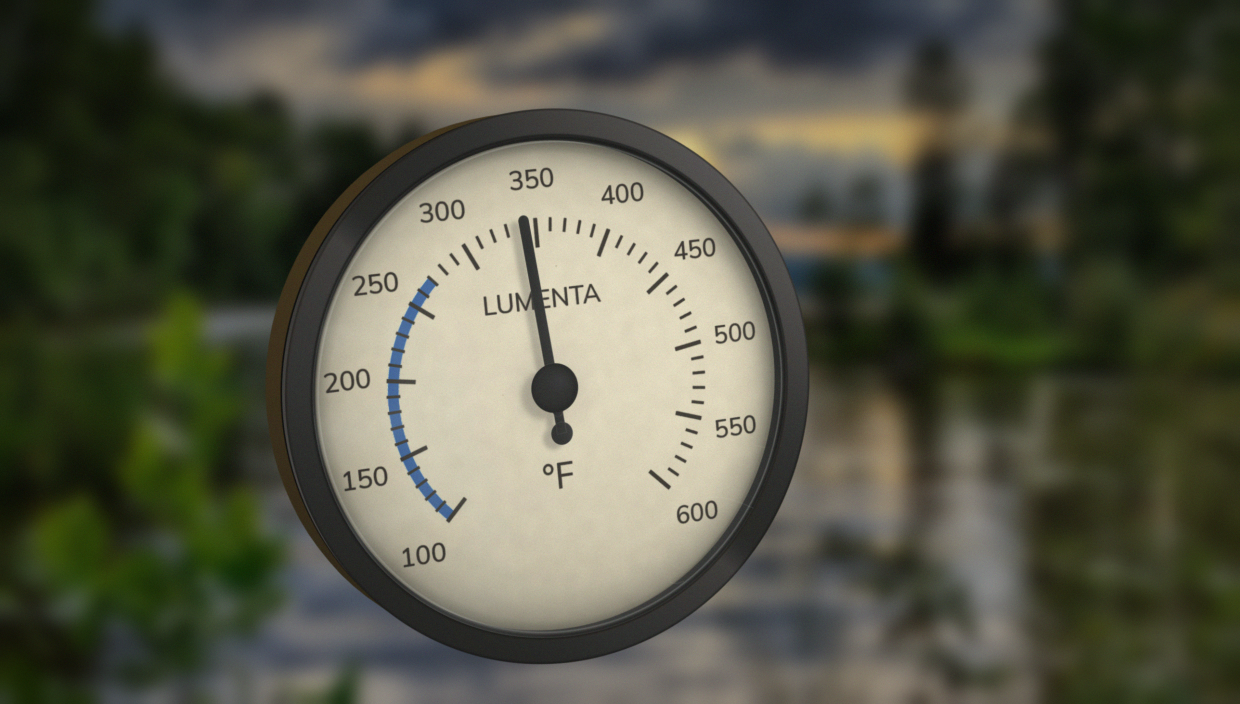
**340** °F
